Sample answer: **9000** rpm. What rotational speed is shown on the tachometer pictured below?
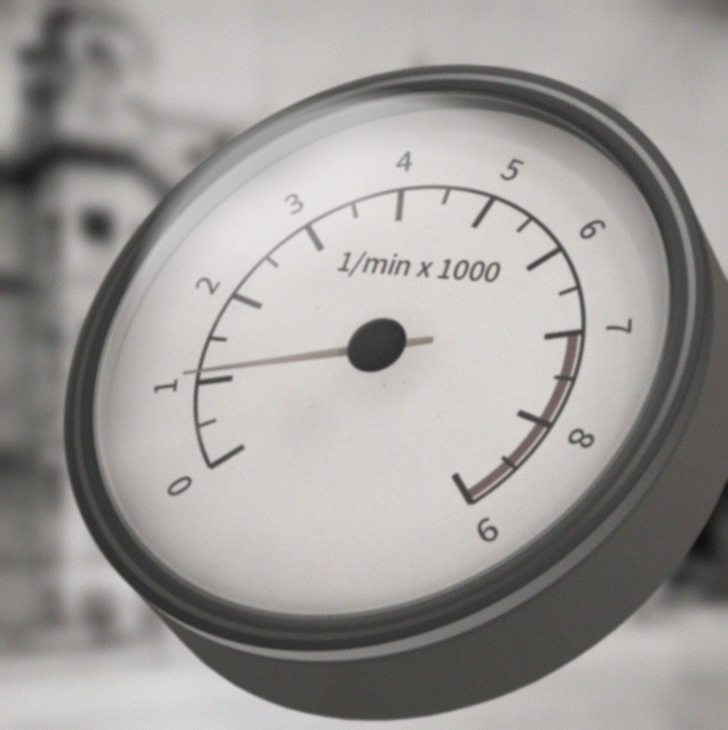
**1000** rpm
